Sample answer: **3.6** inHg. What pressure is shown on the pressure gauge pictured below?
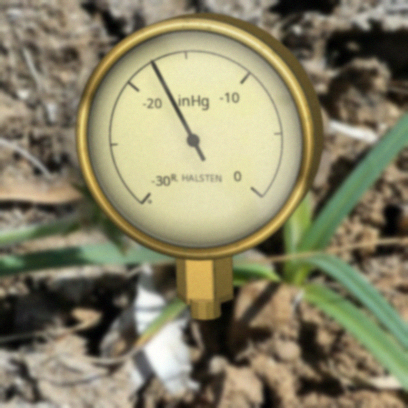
**-17.5** inHg
